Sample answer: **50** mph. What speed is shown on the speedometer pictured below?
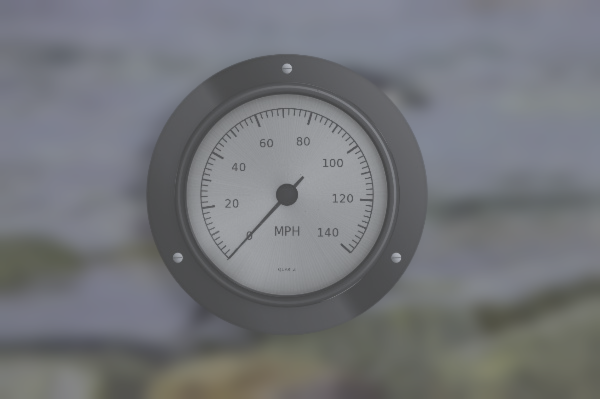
**0** mph
